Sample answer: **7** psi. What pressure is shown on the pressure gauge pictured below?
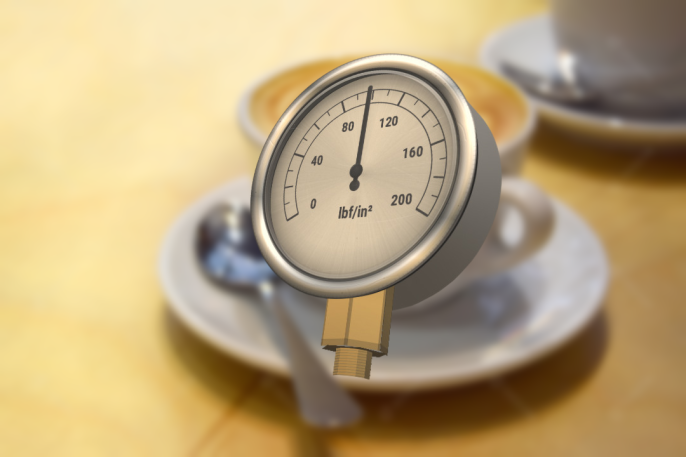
**100** psi
